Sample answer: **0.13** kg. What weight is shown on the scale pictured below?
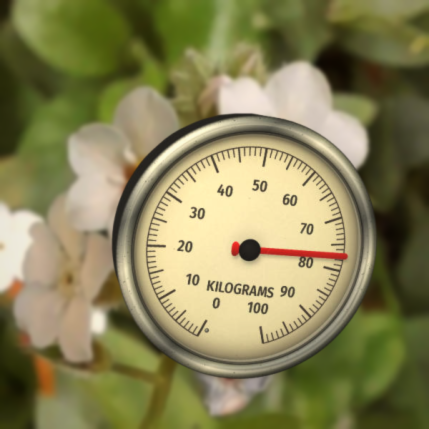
**77** kg
